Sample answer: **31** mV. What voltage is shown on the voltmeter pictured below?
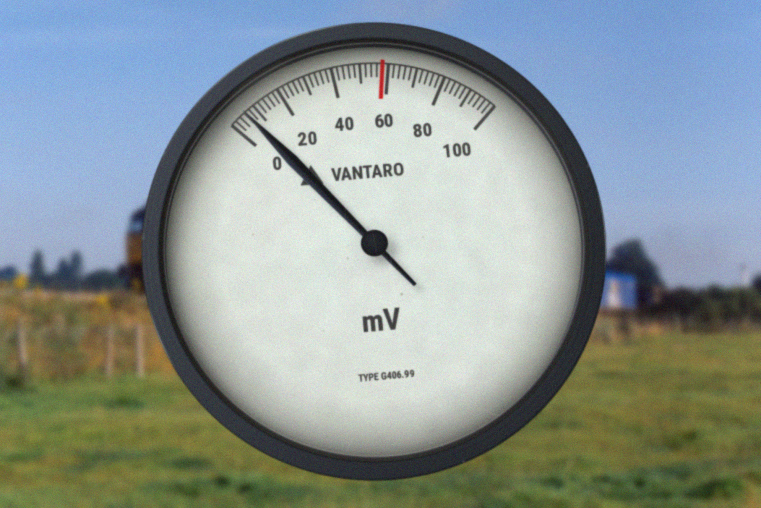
**6** mV
